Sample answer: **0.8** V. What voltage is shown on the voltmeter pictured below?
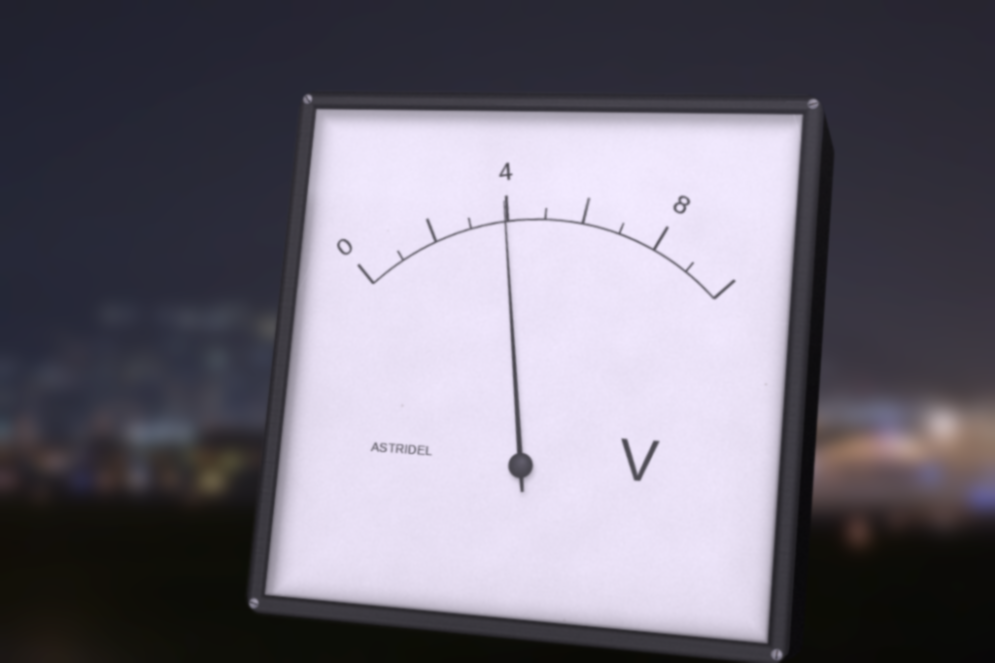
**4** V
